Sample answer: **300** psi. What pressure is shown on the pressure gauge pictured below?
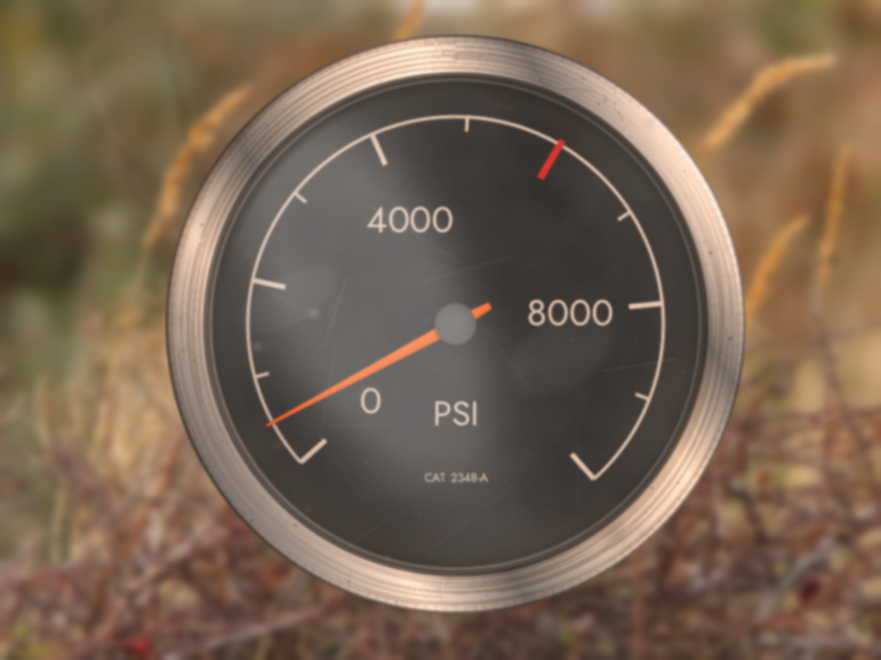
**500** psi
